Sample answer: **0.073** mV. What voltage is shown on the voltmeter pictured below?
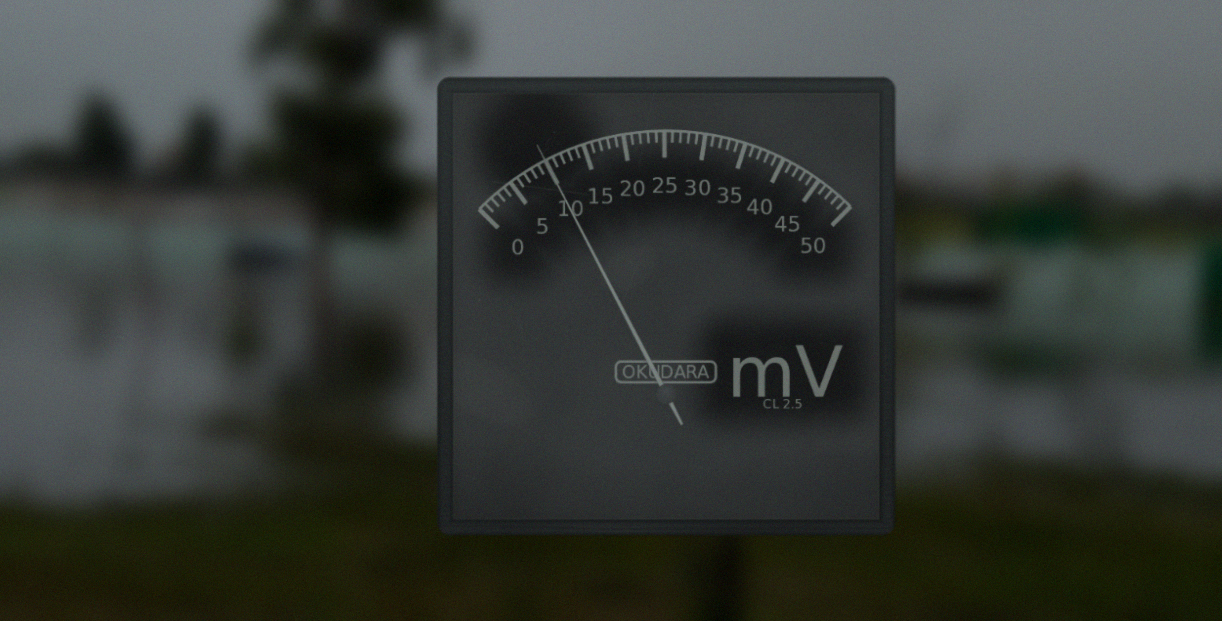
**10** mV
